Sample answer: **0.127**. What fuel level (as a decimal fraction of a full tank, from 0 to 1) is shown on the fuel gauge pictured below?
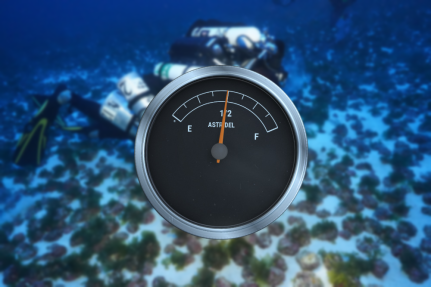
**0.5**
